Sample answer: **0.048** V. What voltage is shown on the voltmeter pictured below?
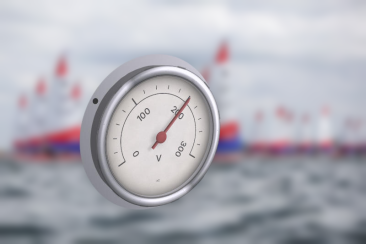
**200** V
